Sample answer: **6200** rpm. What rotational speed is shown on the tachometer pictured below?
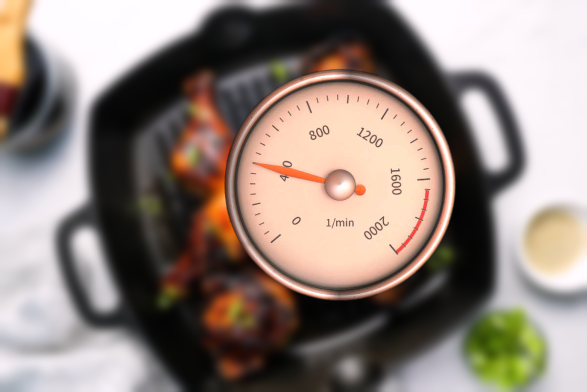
**400** rpm
